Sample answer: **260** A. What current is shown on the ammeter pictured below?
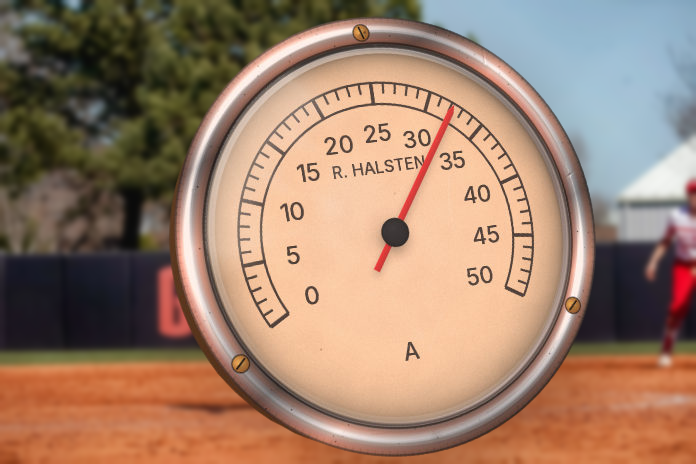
**32** A
